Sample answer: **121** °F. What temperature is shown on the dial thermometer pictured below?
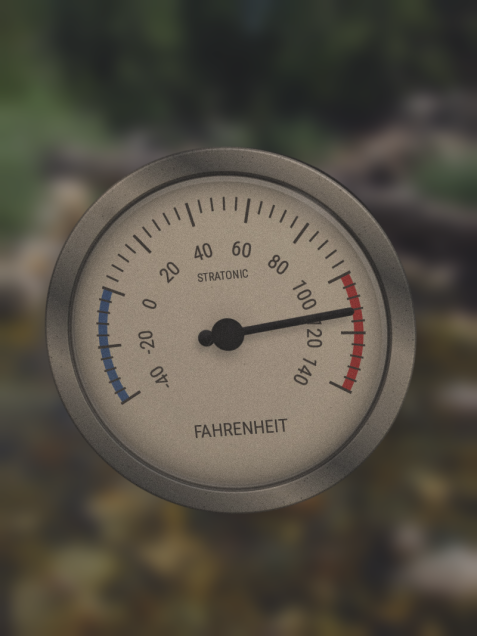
**112** °F
